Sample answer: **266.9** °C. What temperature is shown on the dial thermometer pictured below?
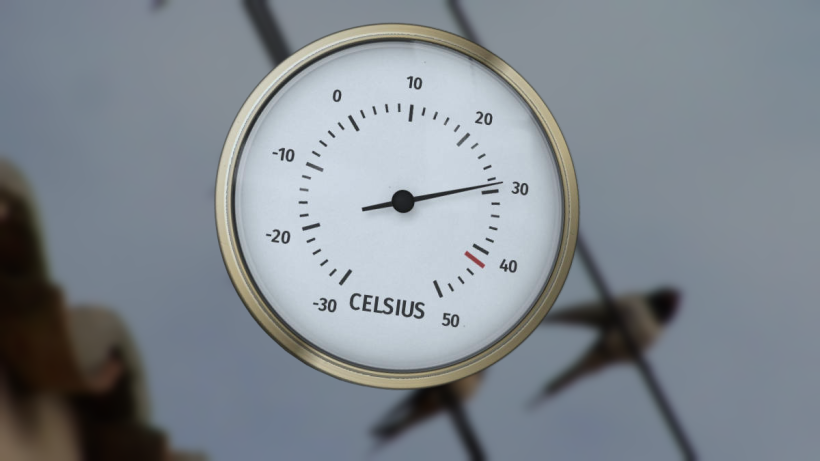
**29** °C
